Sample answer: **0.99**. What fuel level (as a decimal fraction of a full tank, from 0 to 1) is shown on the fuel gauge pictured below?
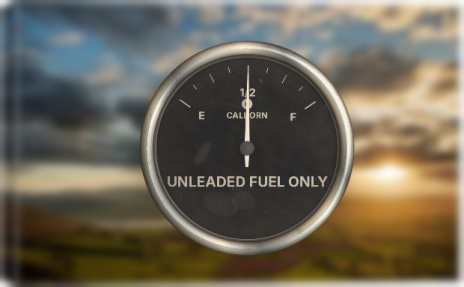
**0.5**
